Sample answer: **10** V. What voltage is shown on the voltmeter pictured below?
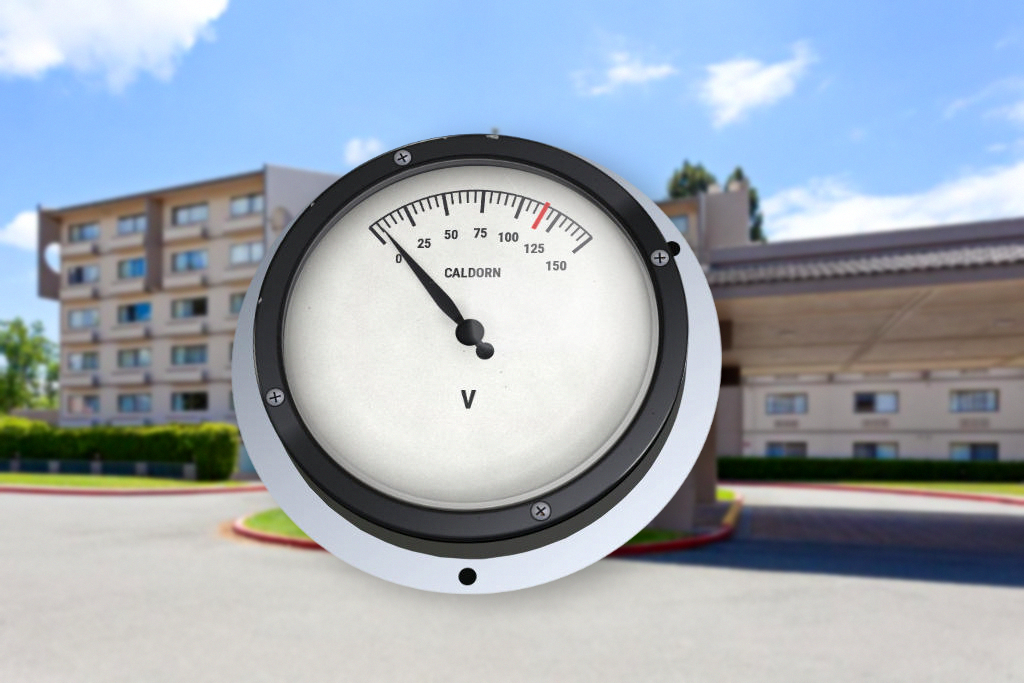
**5** V
